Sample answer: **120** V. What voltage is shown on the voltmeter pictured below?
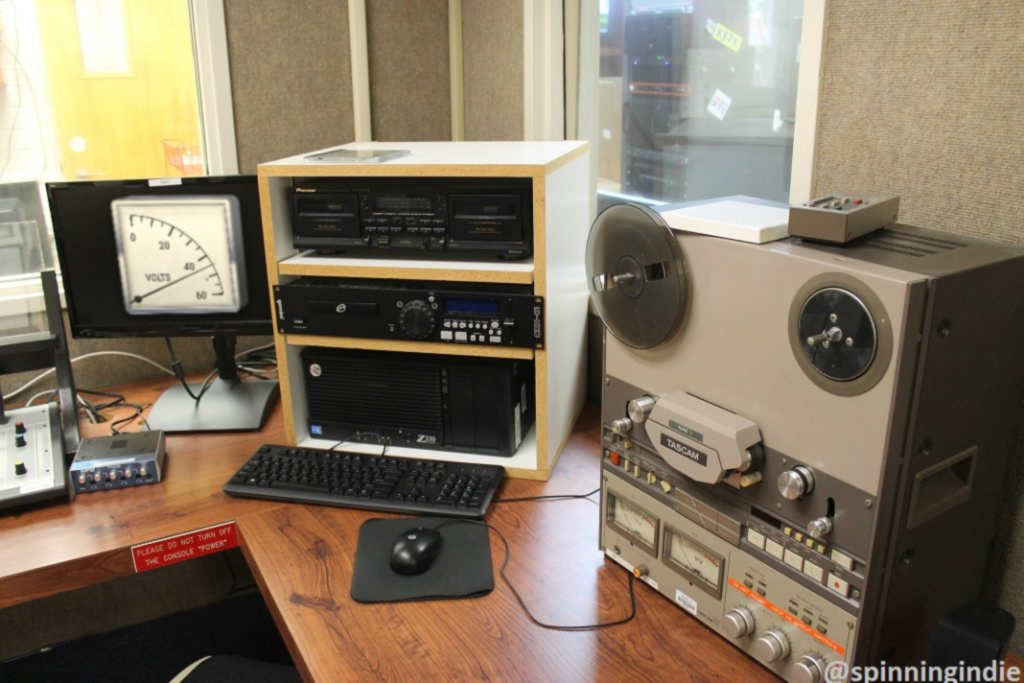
**45** V
